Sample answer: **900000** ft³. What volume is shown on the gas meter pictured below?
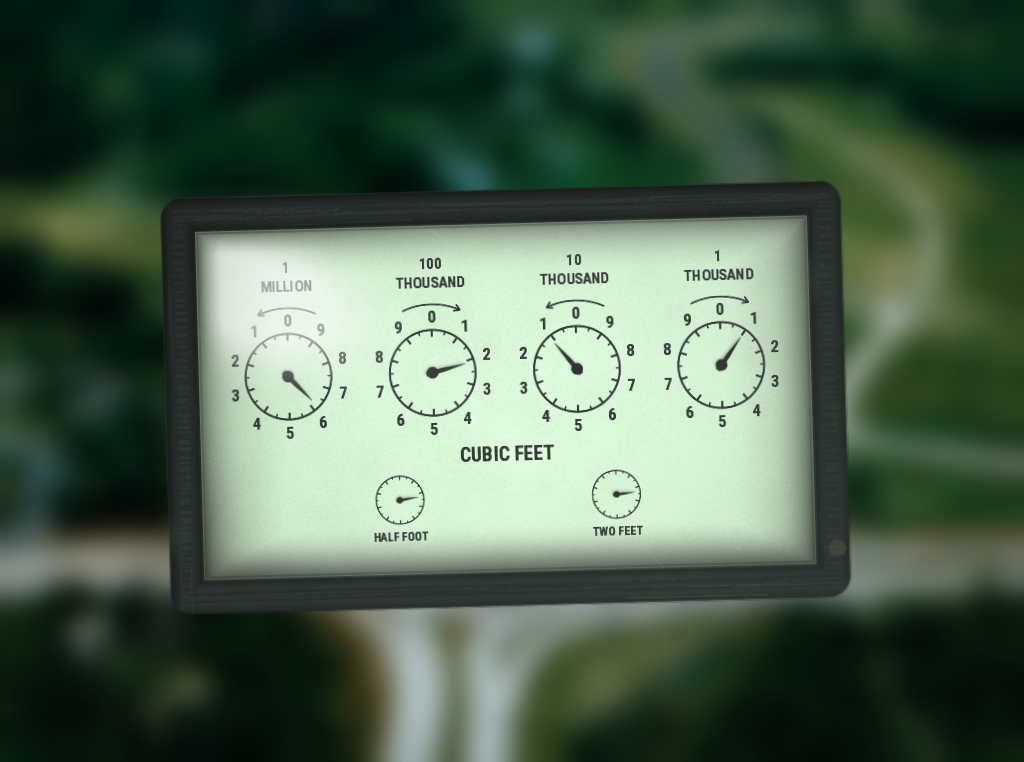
**621100** ft³
